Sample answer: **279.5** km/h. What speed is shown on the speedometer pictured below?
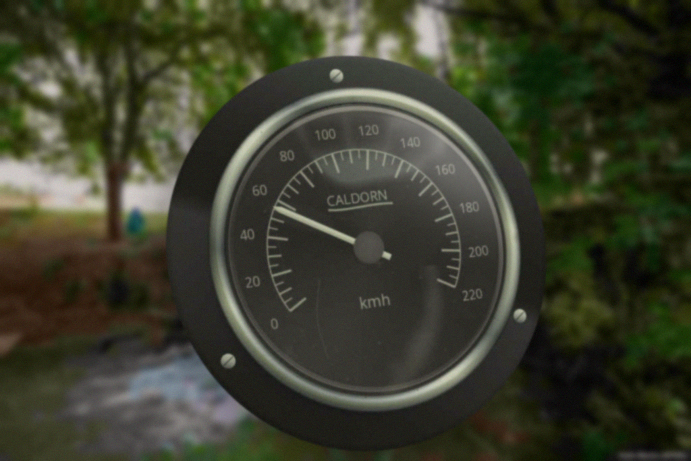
**55** km/h
